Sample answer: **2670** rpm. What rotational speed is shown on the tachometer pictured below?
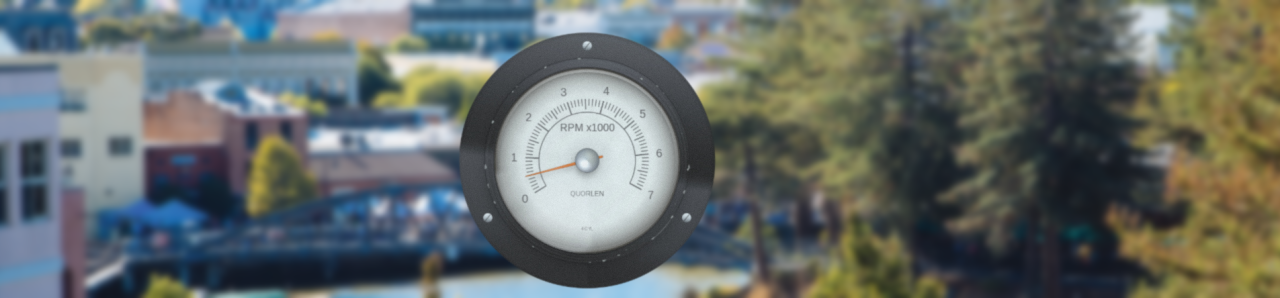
**500** rpm
